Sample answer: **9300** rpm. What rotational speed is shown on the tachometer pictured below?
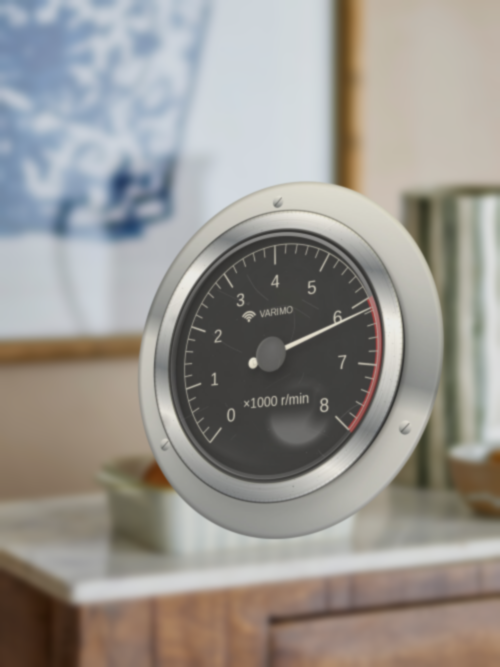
**6200** rpm
